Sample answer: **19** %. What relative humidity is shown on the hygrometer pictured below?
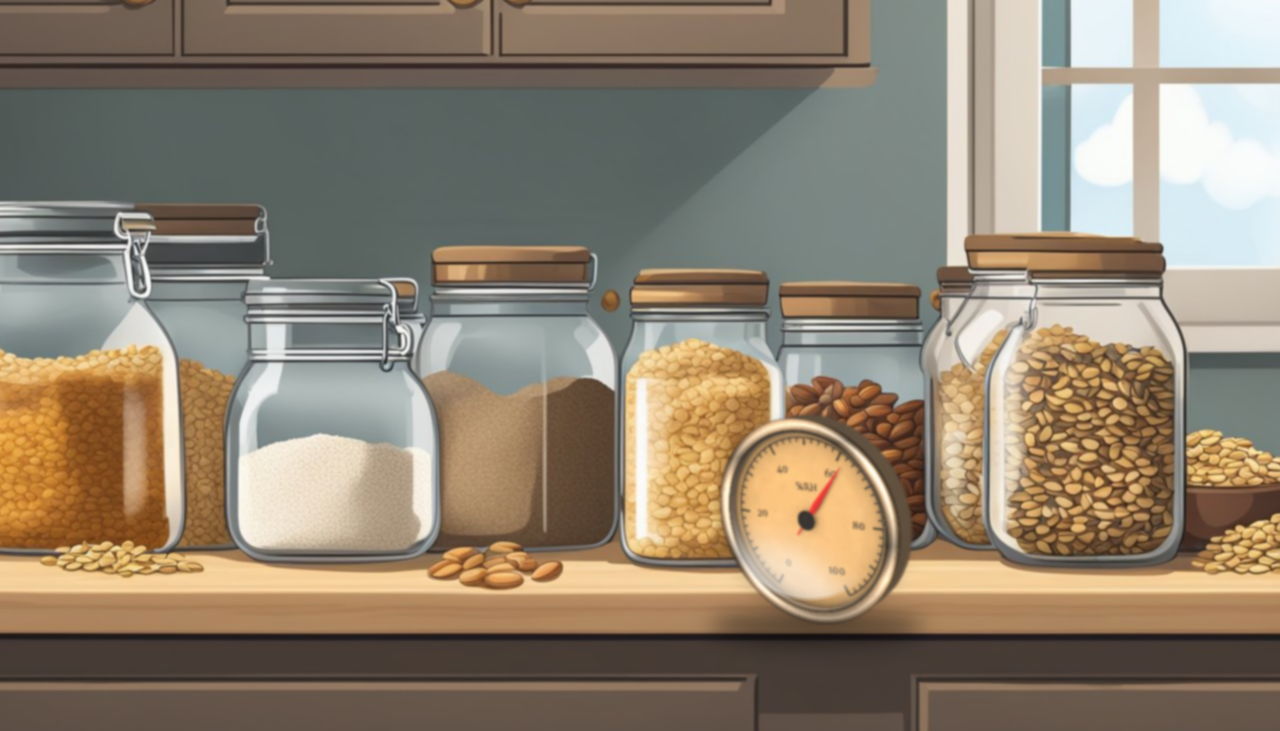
**62** %
